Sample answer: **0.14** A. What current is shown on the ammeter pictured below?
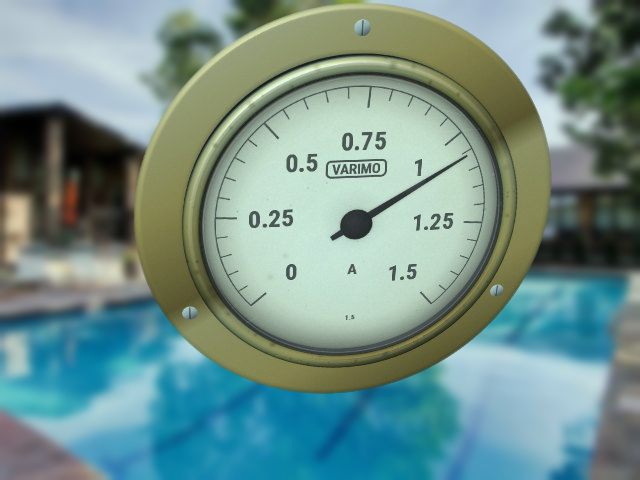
**1.05** A
